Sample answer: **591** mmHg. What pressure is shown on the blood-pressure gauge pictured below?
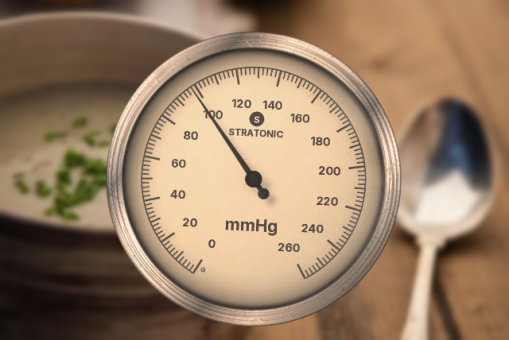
**98** mmHg
